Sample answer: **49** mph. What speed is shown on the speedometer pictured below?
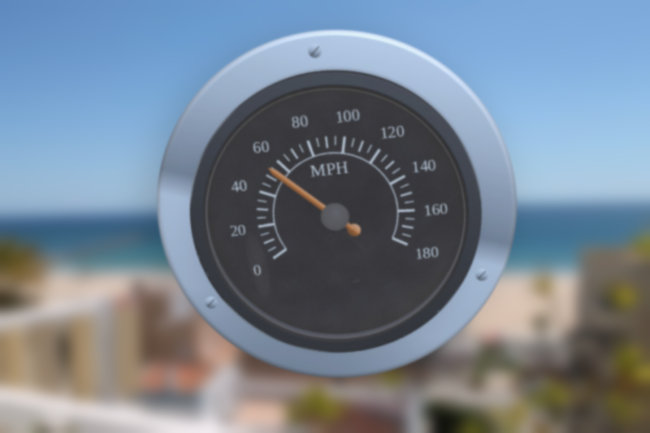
**55** mph
